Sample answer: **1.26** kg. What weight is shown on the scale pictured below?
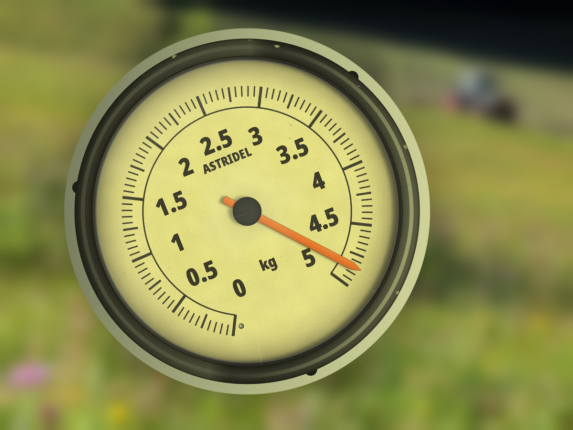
**4.85** kg
